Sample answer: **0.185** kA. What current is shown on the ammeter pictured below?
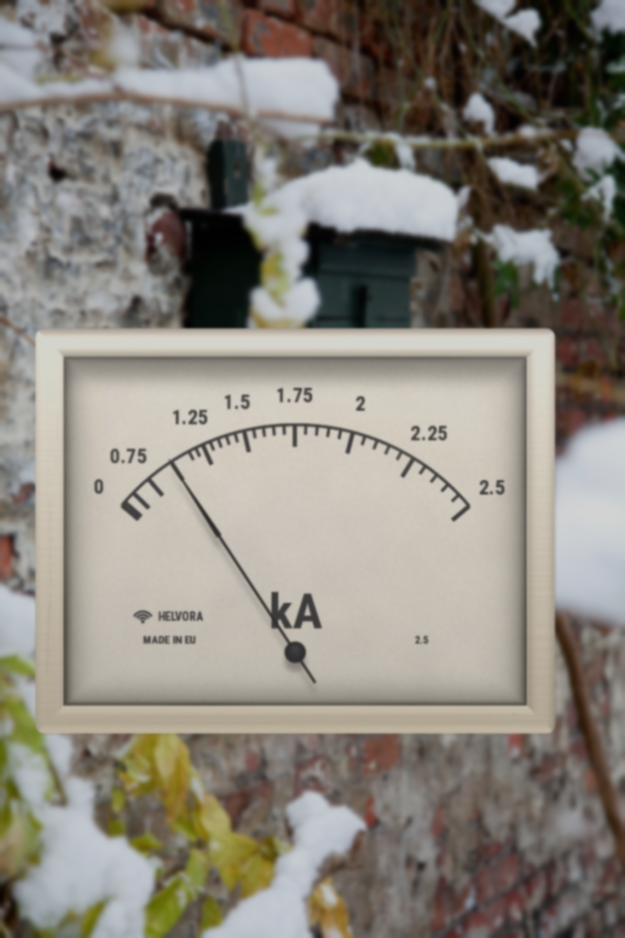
**1** kA
